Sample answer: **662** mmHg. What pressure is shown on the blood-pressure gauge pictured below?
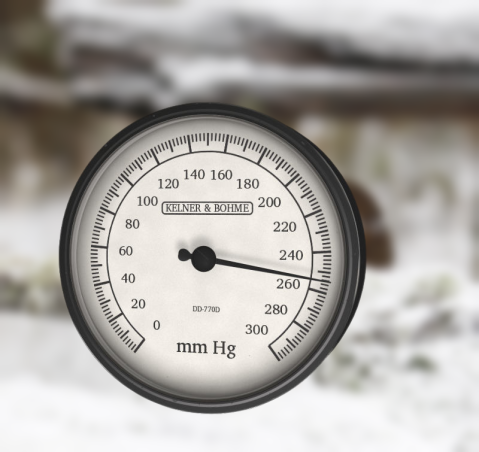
**254** mmHg
